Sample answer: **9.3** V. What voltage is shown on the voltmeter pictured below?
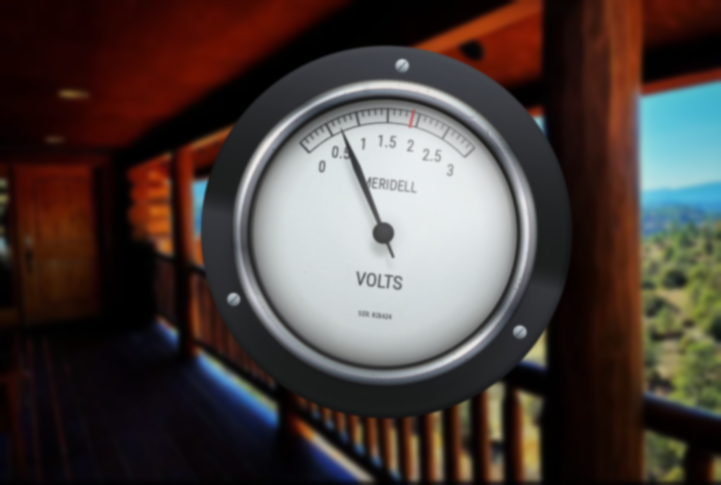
**0.7** V
